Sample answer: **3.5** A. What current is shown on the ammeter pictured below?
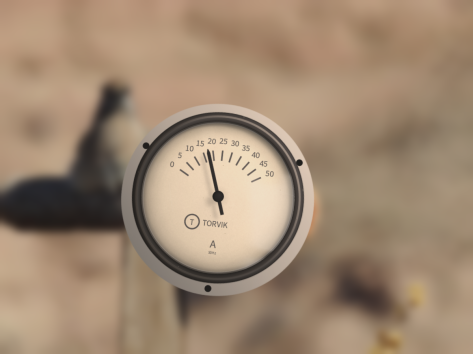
**17.5** A
